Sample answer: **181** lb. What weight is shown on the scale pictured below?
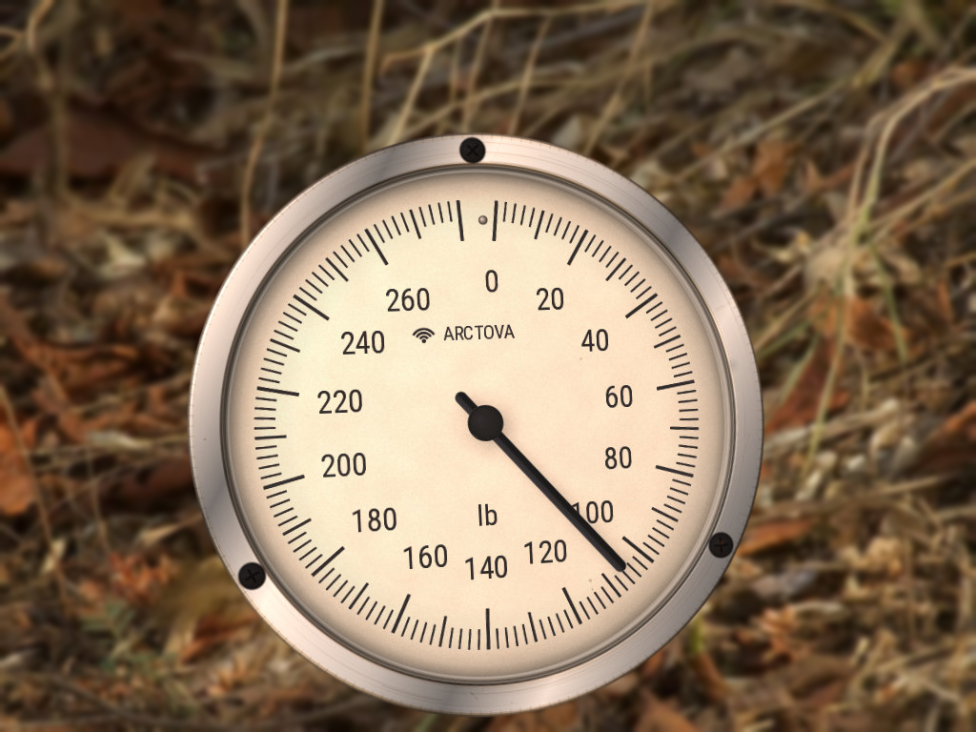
**106** lb
